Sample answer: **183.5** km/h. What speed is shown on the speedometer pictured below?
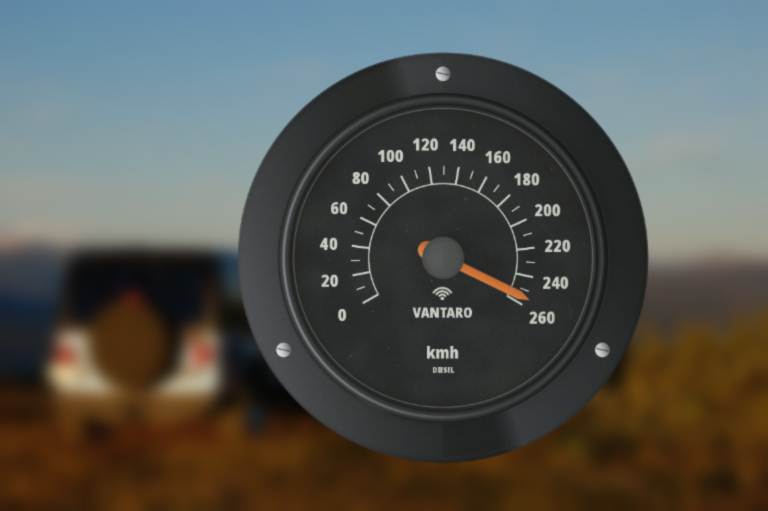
**255** km/h
